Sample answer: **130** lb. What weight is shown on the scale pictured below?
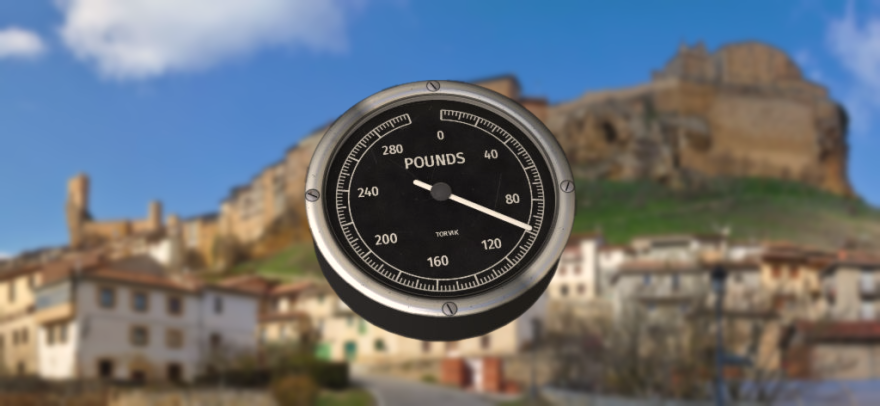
**100** lb
